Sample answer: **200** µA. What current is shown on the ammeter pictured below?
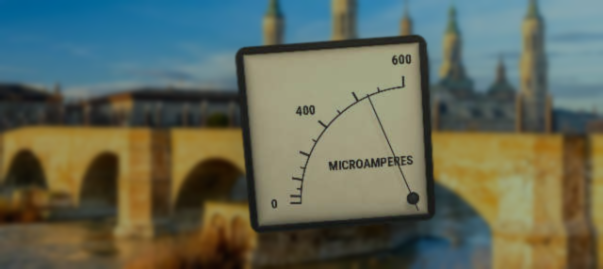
**525** µA
